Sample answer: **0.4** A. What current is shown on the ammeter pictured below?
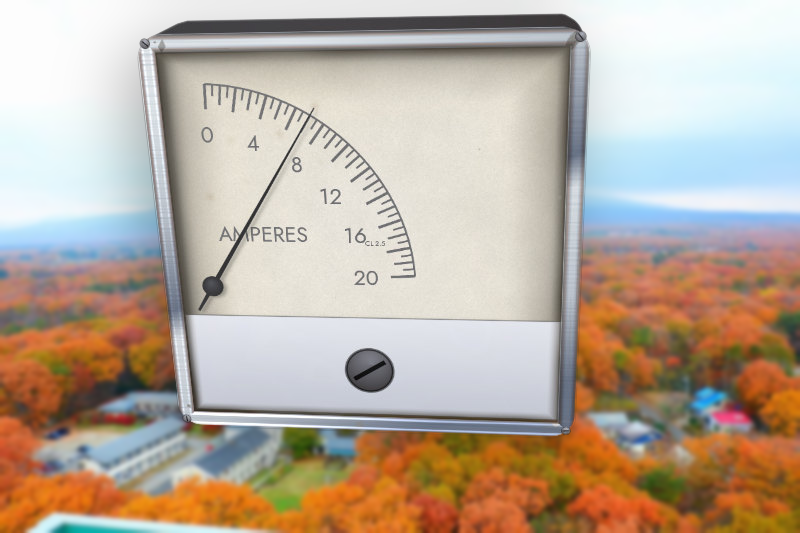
**7** A
